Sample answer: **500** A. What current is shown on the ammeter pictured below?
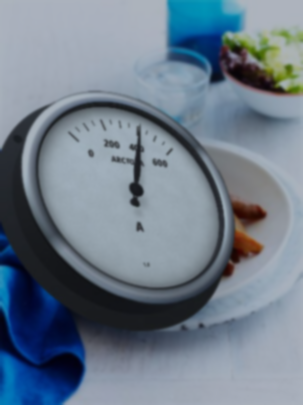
**400** A
